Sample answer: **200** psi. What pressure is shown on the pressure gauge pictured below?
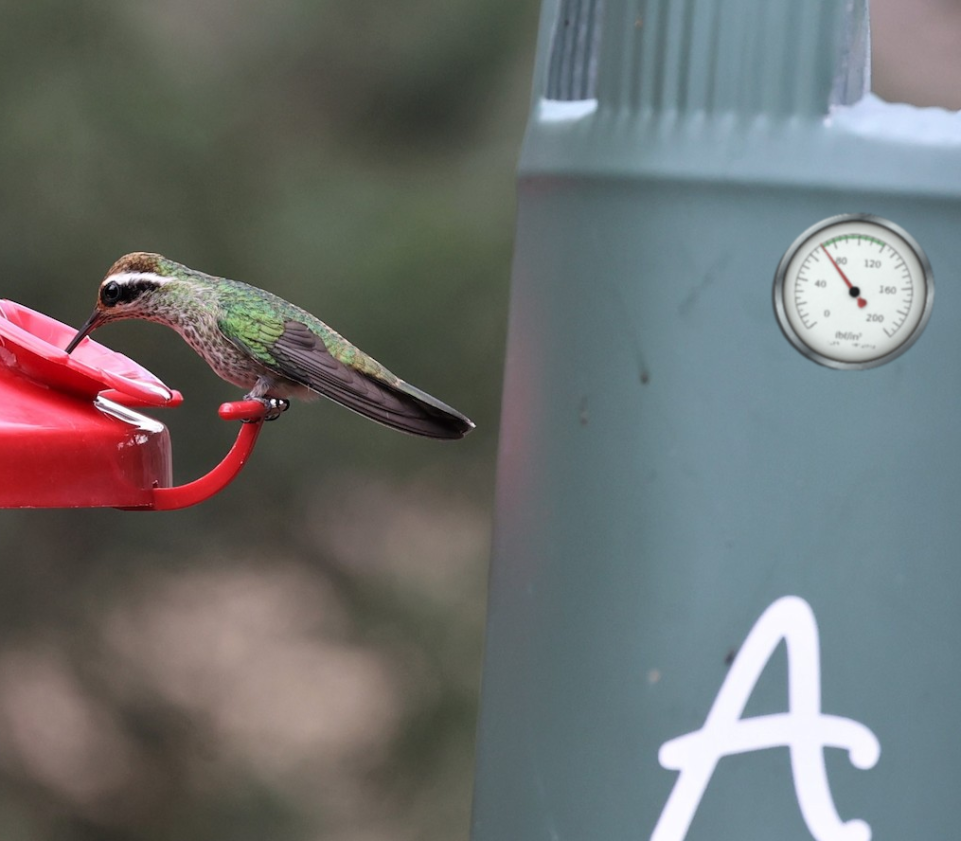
**70** psi
